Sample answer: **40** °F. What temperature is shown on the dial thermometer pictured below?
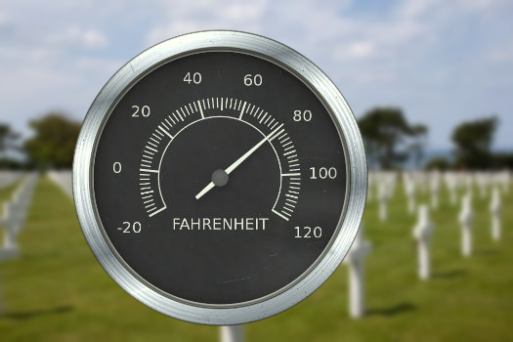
**78** °F
